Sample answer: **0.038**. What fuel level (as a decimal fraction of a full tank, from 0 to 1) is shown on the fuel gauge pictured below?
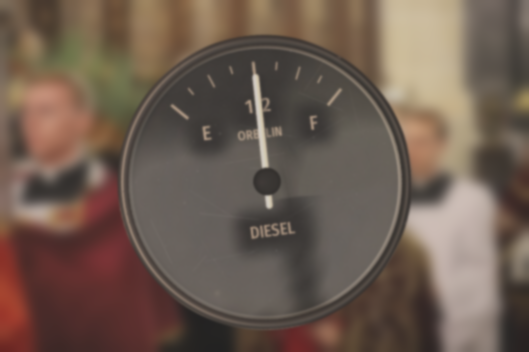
**0.5**
